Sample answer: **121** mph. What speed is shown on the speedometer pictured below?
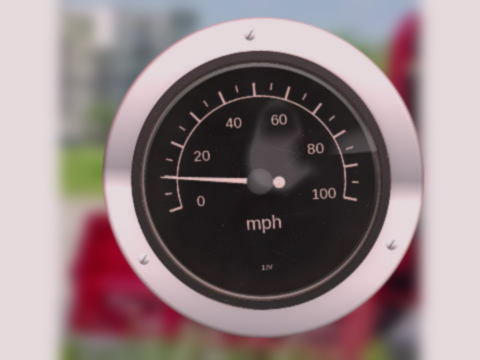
**10** mph
